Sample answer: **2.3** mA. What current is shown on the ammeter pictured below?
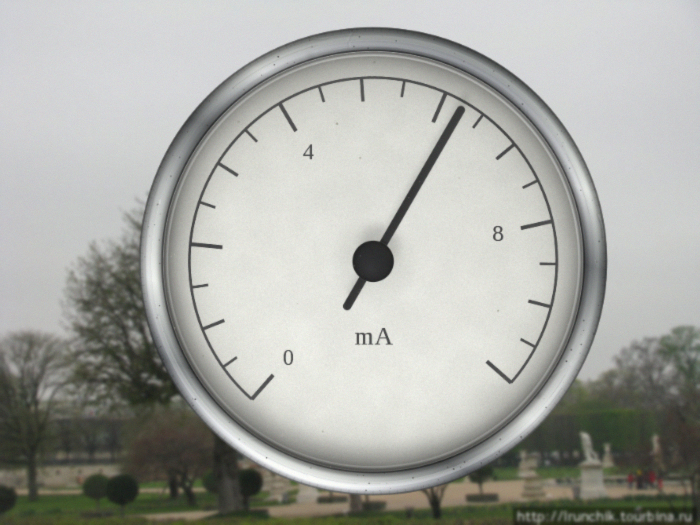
**6.25** mA
